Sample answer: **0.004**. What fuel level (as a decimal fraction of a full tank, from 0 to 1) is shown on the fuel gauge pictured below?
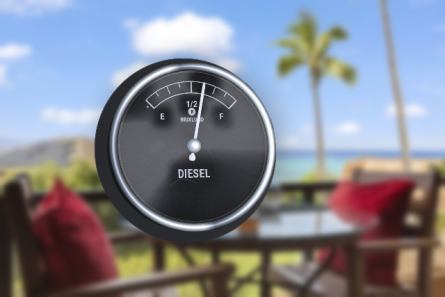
**0.625**
